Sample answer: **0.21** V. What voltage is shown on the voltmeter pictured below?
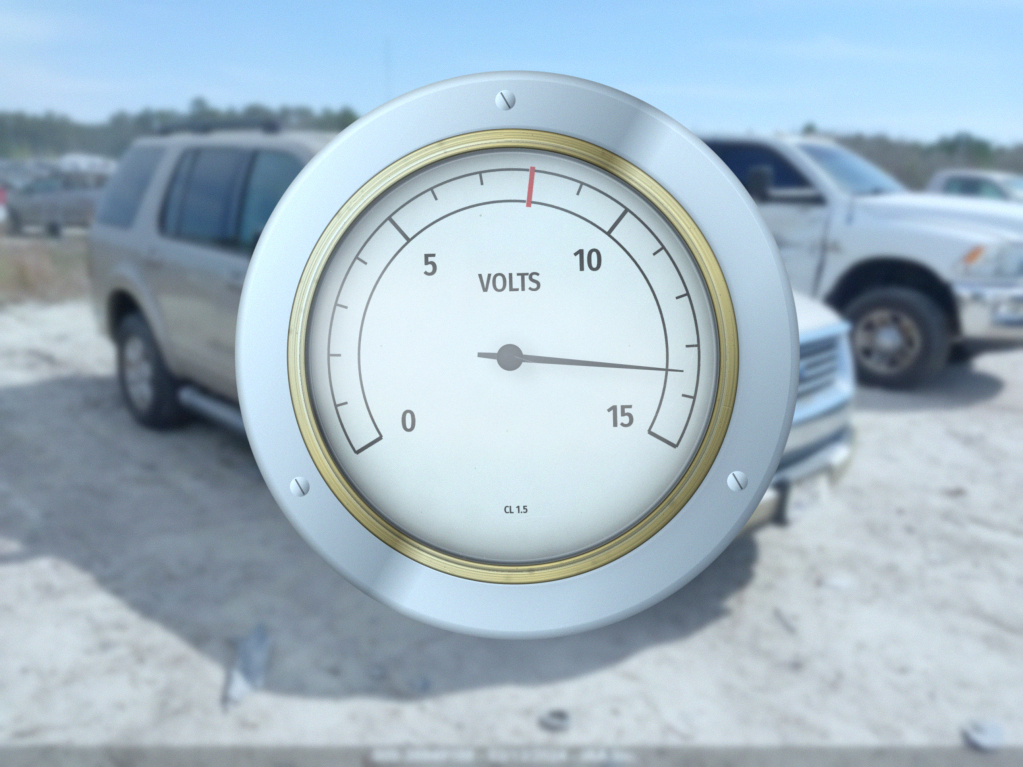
**13.5** V
